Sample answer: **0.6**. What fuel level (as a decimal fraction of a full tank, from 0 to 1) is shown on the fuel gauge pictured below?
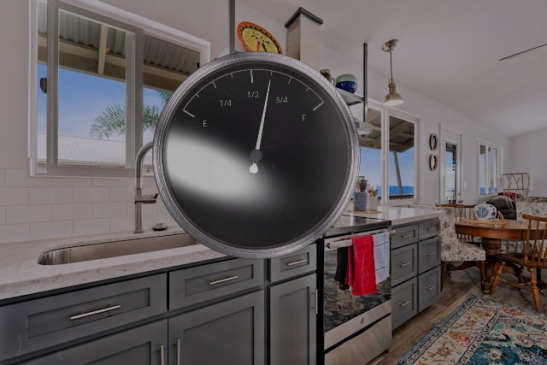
**0.625**
